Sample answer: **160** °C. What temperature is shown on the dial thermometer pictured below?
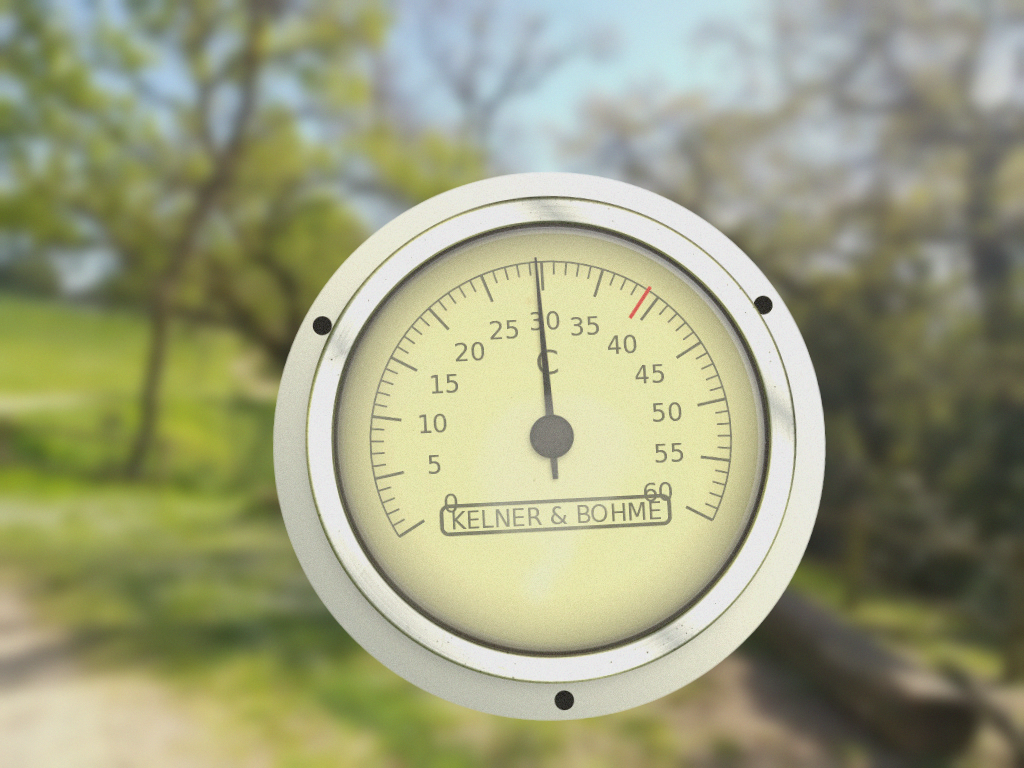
**29.5** °C
